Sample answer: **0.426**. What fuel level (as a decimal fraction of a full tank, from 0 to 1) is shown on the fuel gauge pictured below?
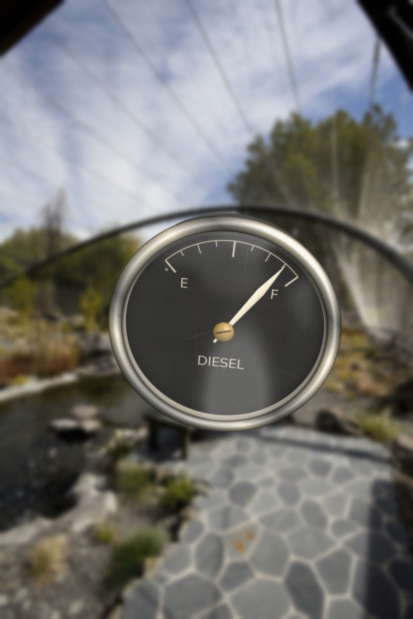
**0.875**
